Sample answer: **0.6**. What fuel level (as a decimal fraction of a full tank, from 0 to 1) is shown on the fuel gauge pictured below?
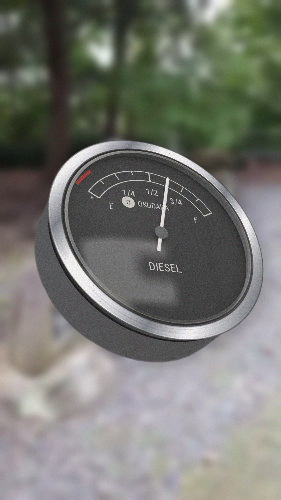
**0.625**
